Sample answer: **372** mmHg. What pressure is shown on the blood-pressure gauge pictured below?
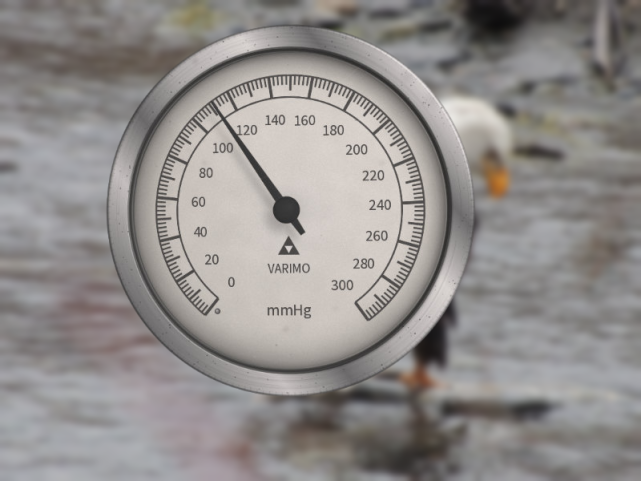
**112** mmHg
